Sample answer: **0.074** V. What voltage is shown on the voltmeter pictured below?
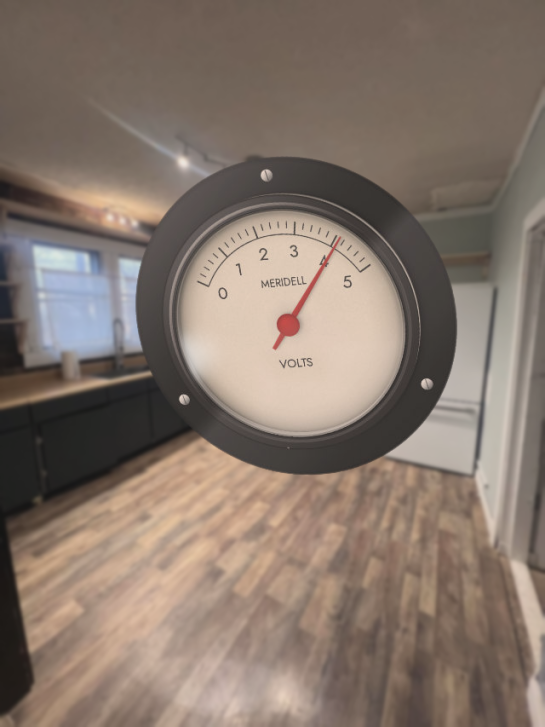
**4.1** V
